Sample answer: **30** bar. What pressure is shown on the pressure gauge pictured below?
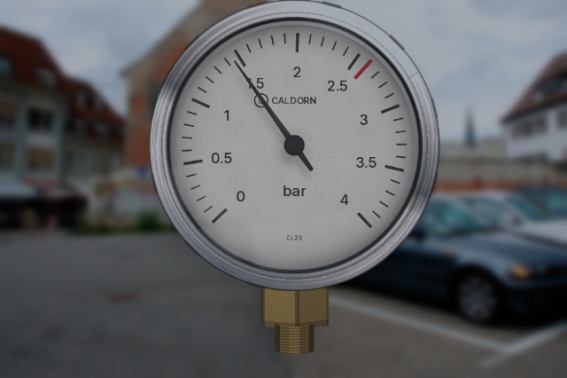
**1.45** bar
